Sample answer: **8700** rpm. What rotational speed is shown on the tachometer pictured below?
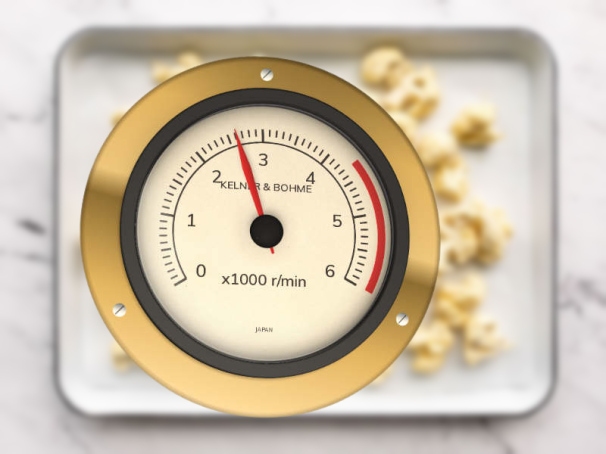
**2600** rpm
